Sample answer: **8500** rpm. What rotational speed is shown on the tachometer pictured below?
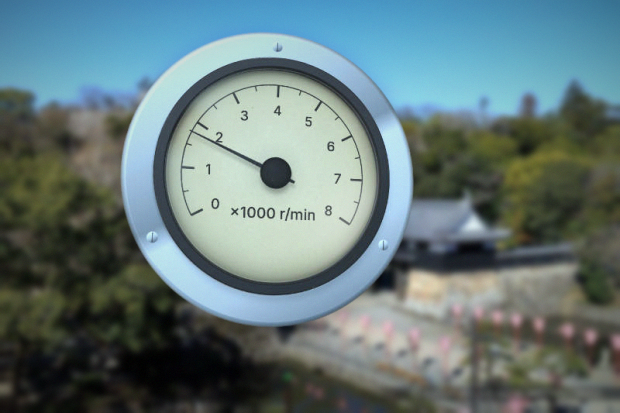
**1750** rpm
